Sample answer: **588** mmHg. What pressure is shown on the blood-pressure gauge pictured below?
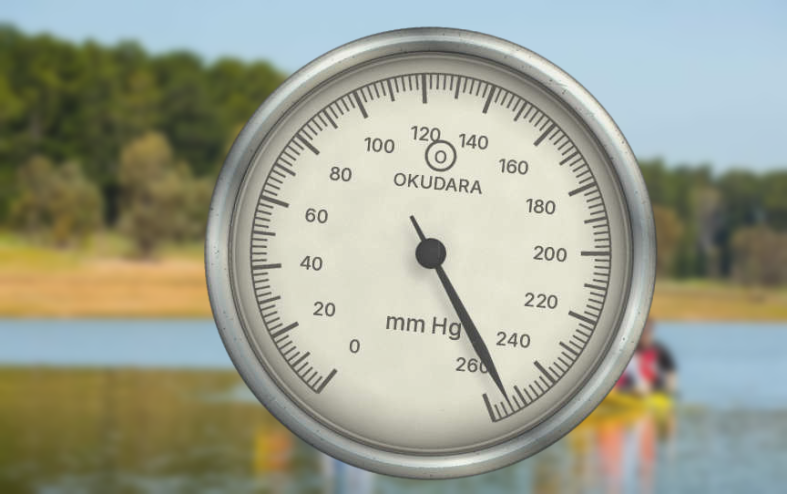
**254** mmHg
